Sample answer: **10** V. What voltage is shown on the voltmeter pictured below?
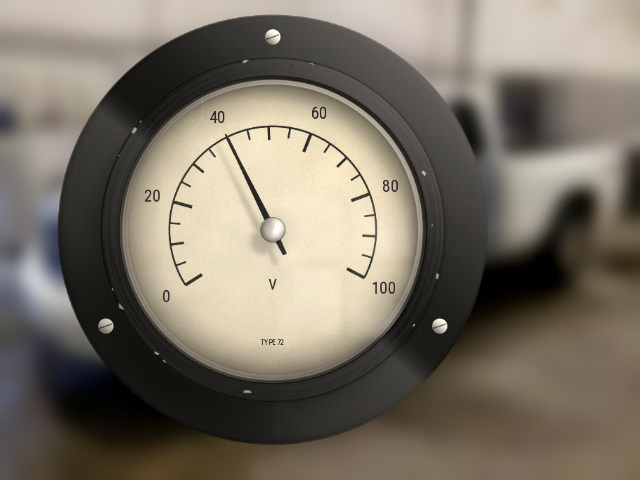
**40** V
